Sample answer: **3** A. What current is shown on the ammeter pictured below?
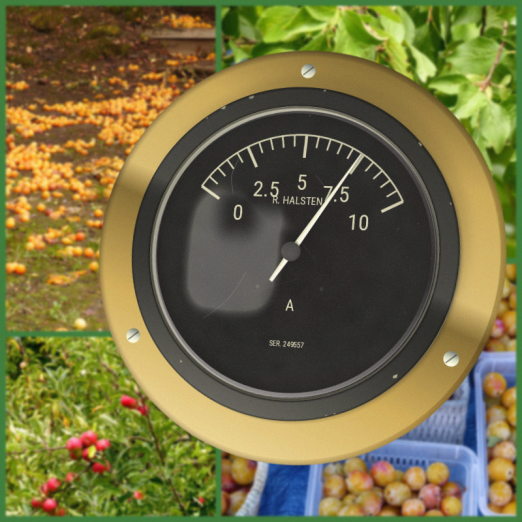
**7.5** A
